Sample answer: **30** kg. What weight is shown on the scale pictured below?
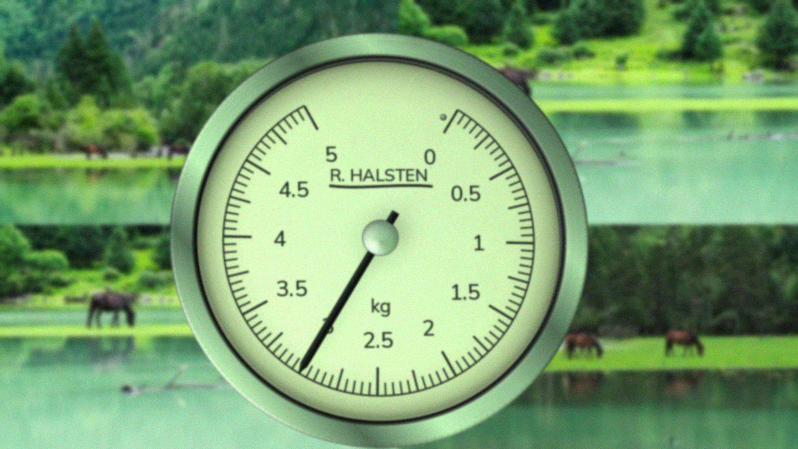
**3** kg
